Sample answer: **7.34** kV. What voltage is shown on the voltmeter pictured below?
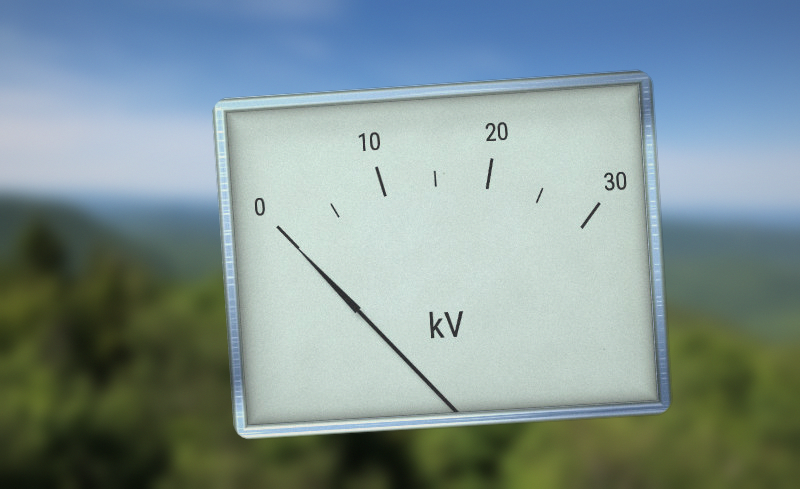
**0** kV
